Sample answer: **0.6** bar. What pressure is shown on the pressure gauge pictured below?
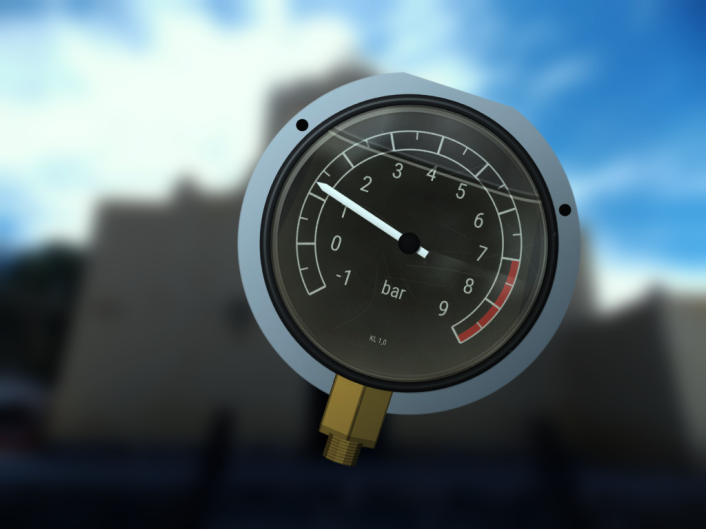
**1.25** bar
